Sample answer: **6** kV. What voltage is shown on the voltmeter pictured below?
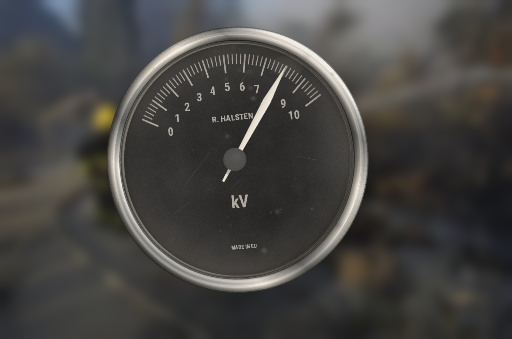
**8** kV
